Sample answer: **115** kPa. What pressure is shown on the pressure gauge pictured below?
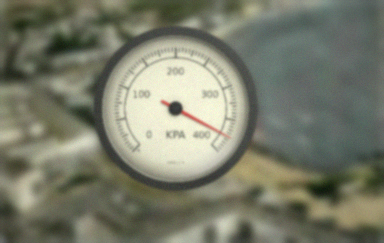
**375** kPa
